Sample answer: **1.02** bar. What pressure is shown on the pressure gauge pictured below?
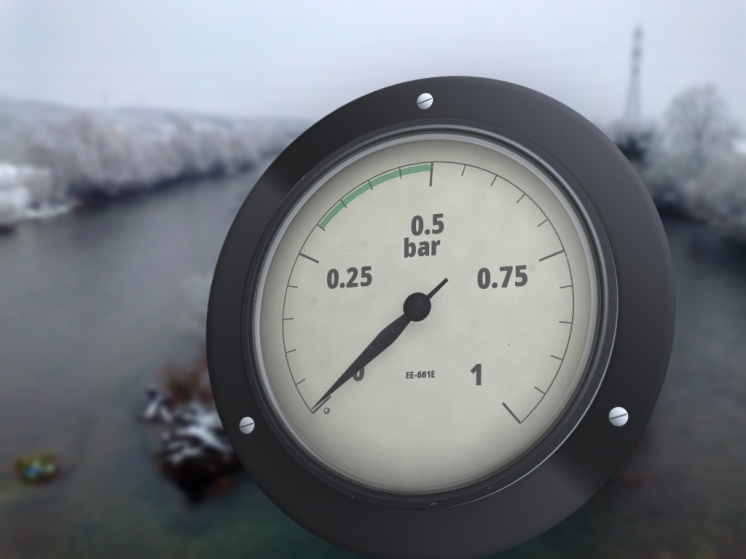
**0** bar
